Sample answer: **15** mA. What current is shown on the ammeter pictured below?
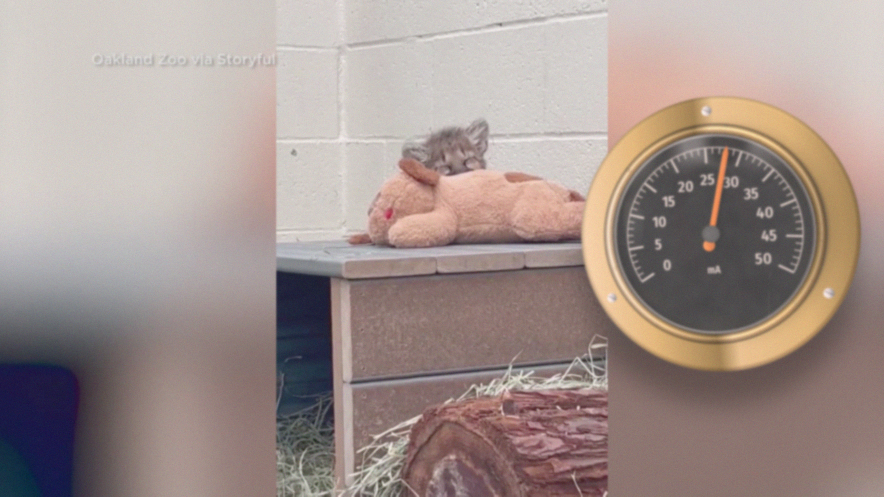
**28** mA
